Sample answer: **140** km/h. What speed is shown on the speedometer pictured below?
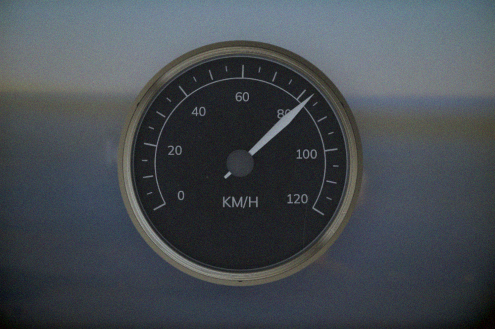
**82.5** km/h
